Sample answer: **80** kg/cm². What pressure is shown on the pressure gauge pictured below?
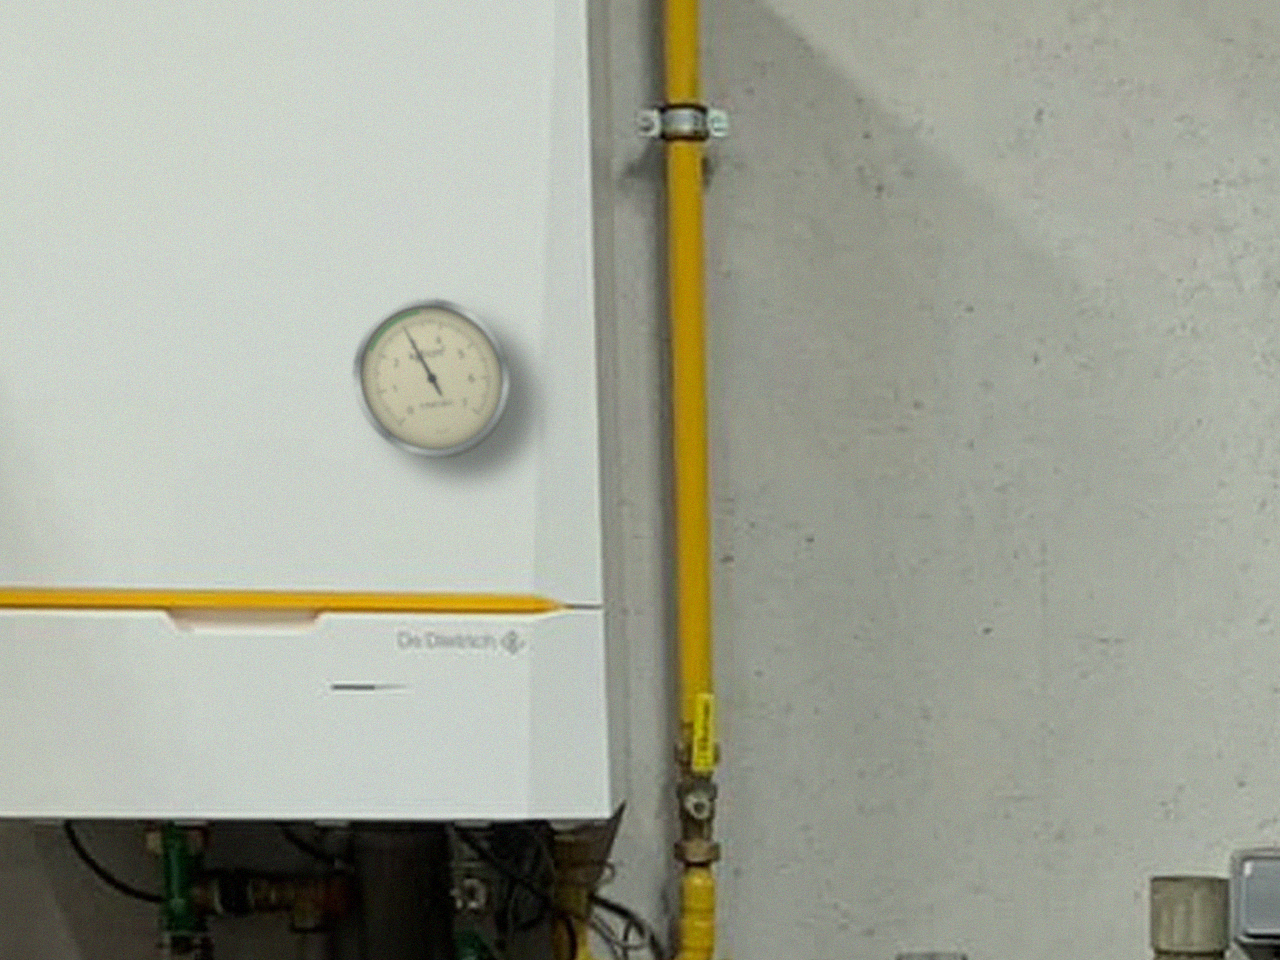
**3** kg/cm²
